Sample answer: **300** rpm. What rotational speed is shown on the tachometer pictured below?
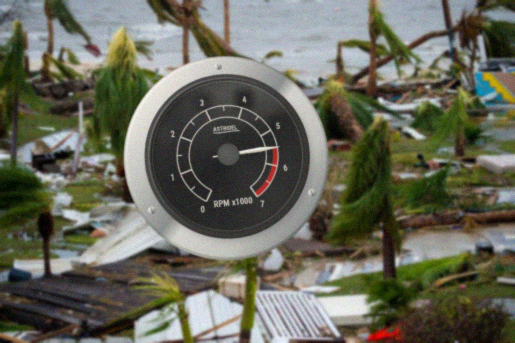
**5500** rpm
